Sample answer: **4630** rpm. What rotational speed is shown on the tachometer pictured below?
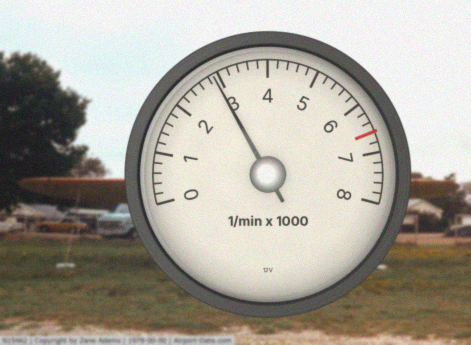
**2900** rpm
